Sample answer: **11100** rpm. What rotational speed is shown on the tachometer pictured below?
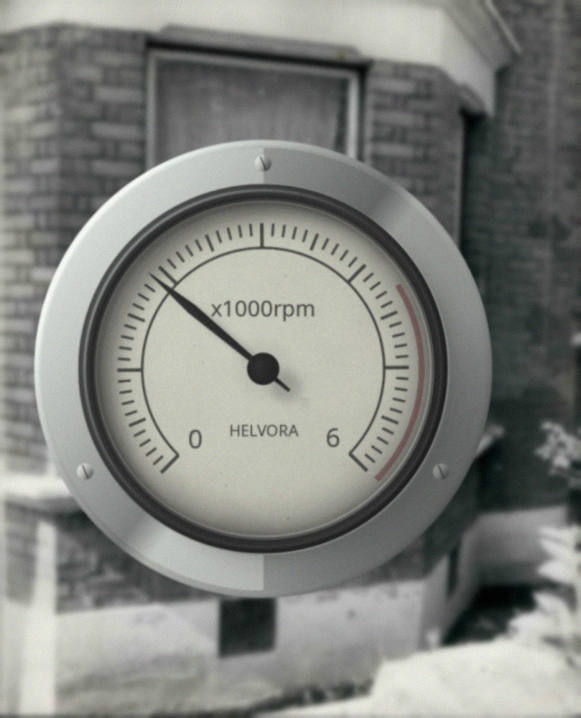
**1900** rpm
